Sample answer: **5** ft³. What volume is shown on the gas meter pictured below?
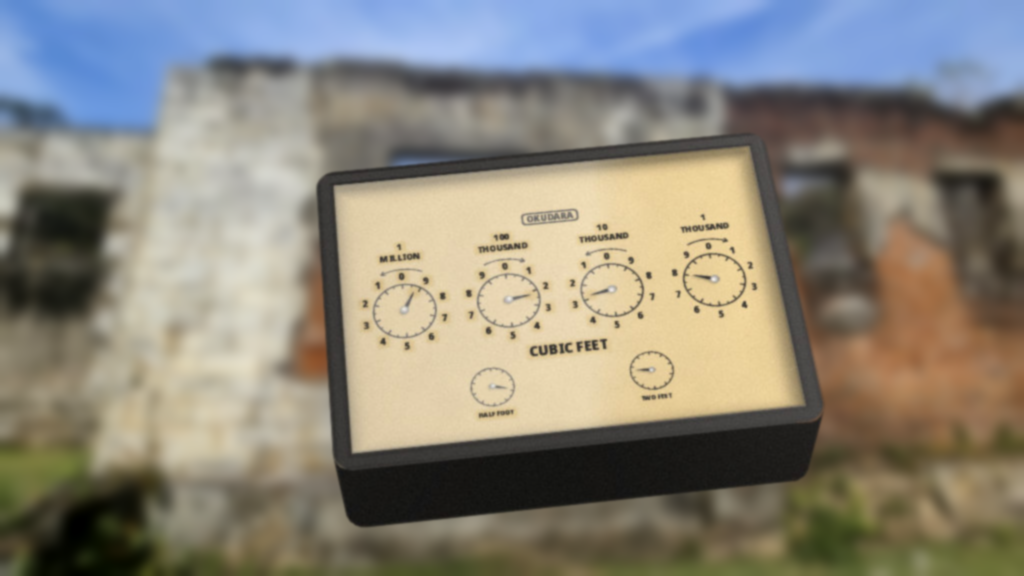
**922800** ft³
